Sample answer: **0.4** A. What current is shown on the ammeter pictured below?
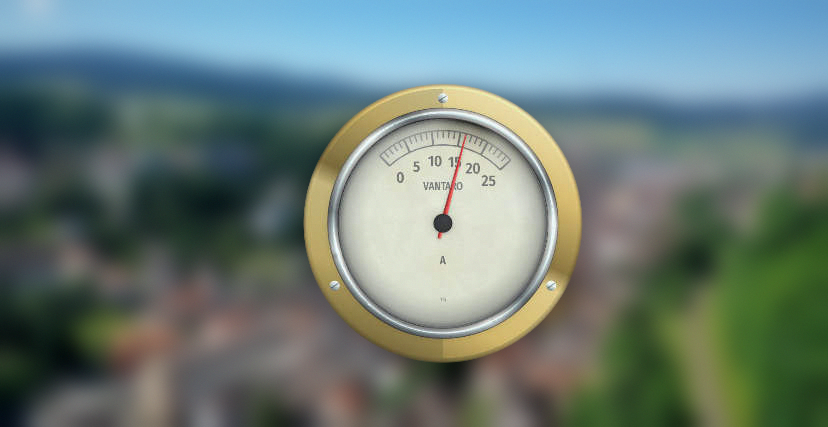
**16** A
